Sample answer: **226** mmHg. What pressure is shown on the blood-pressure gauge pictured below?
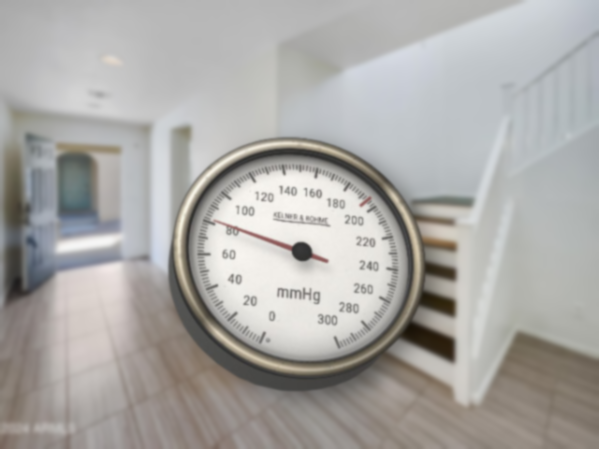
**80** mmHg
